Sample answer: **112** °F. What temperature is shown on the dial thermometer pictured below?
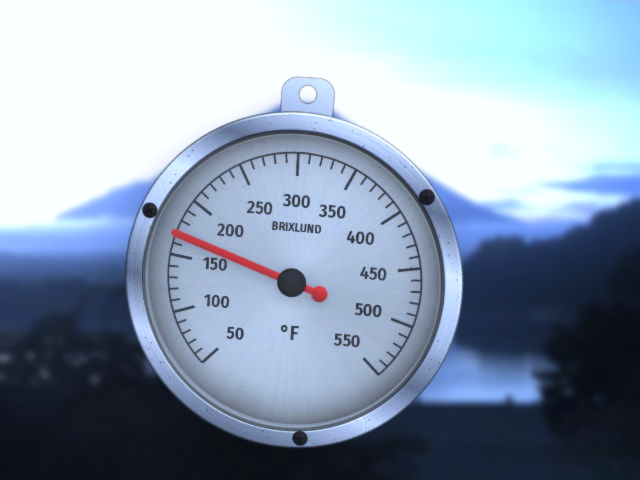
**170** °F
